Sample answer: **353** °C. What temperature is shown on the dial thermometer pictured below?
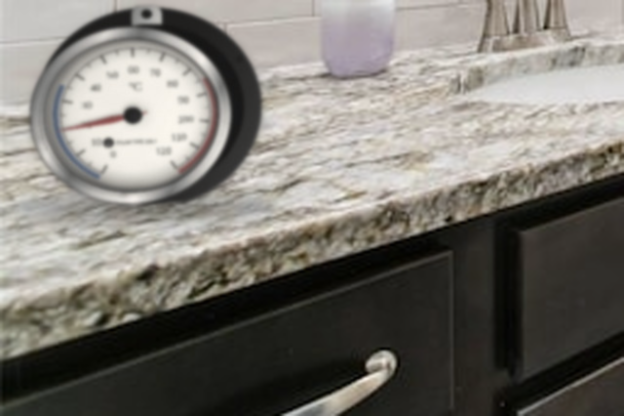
**20** °C
